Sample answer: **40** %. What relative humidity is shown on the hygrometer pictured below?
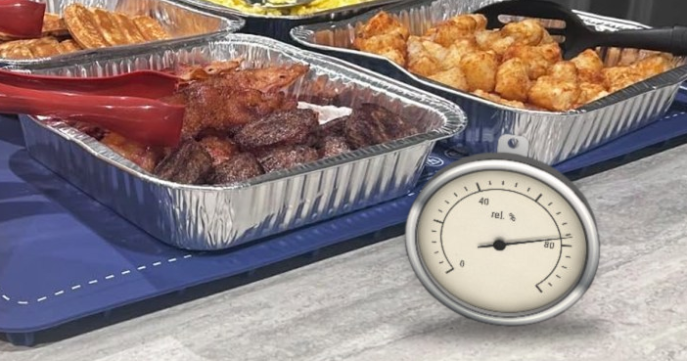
**76** %
